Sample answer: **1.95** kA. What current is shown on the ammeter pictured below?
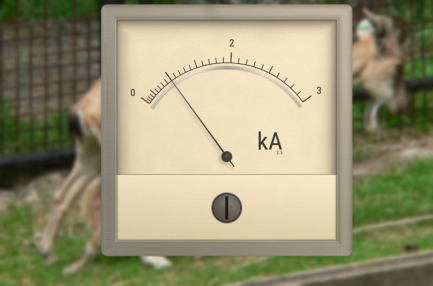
**1** kA
